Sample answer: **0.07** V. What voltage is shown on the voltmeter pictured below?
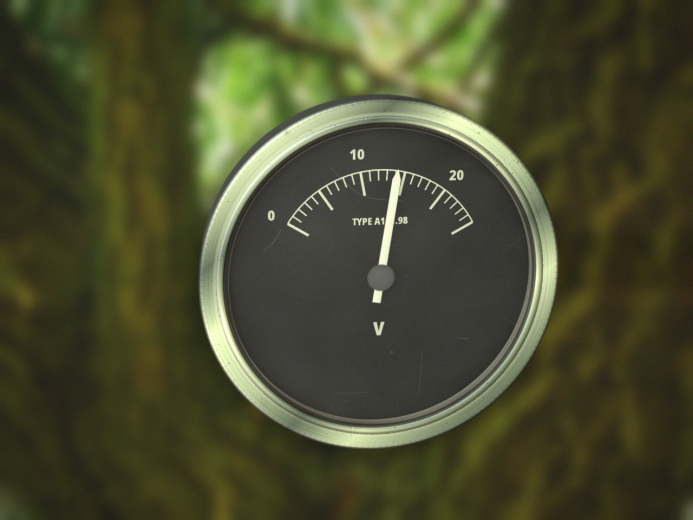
**14** V
